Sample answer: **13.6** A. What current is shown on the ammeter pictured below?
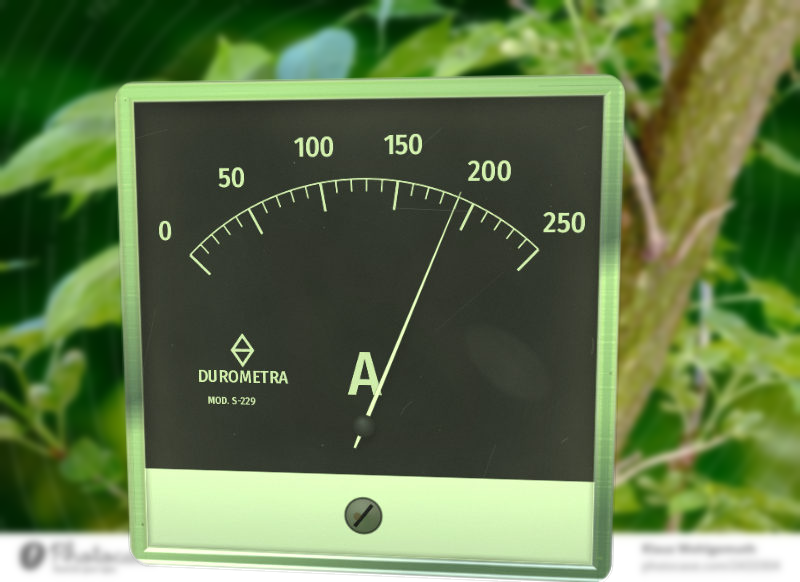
**190** A
